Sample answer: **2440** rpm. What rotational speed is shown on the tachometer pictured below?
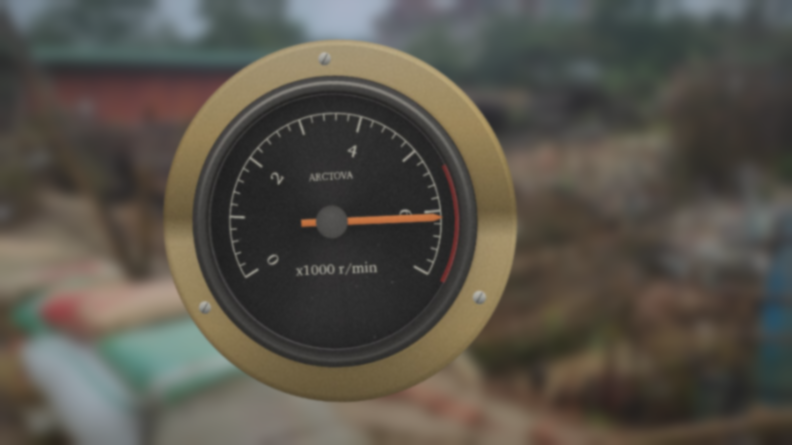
**6100** rpm
